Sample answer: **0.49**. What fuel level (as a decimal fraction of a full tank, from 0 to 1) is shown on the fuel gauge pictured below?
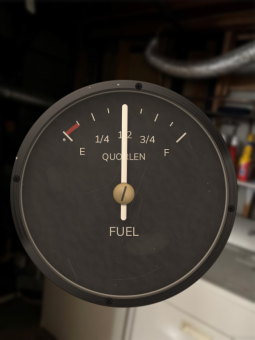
**0.5**
